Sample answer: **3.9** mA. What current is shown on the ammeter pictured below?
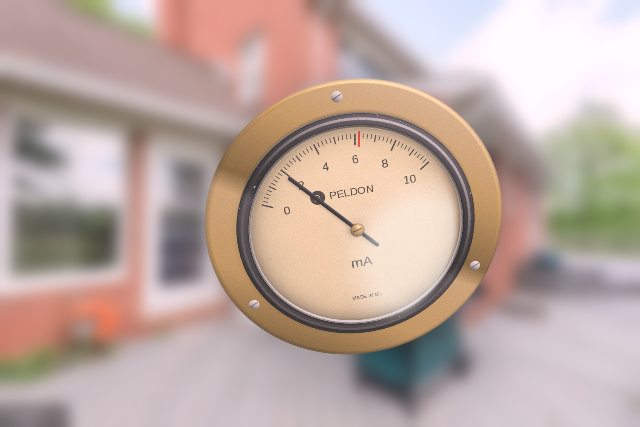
**2** mA
